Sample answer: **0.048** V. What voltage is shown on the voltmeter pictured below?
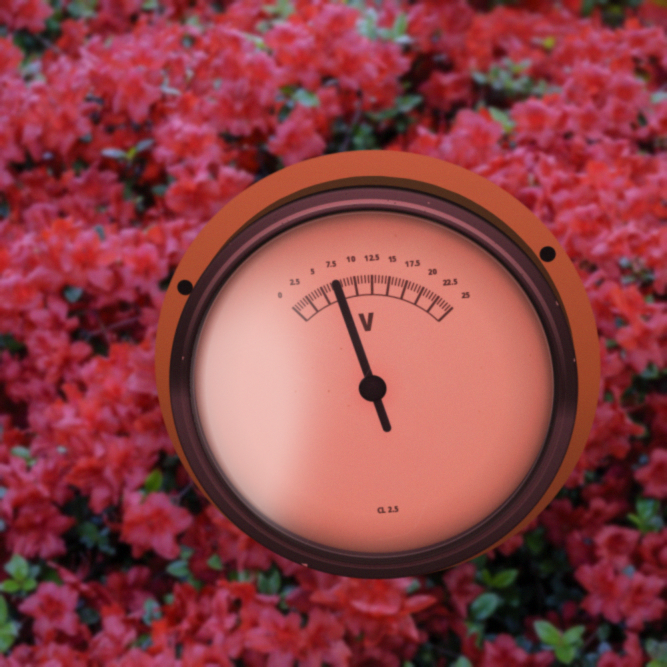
**7.5** V
